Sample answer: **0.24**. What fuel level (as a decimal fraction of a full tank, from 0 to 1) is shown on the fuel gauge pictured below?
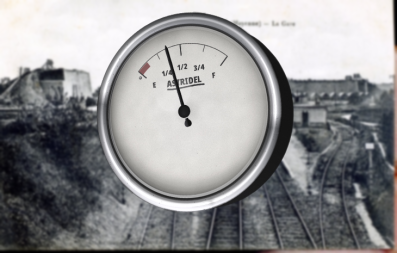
**0.375**
